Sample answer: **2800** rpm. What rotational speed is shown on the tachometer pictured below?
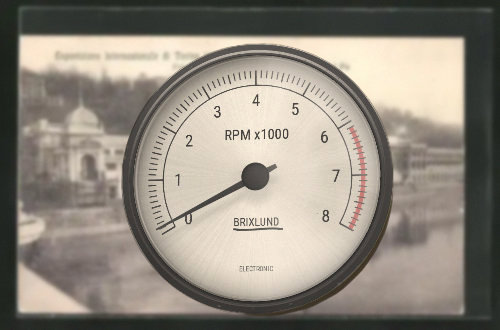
**100** rpm
